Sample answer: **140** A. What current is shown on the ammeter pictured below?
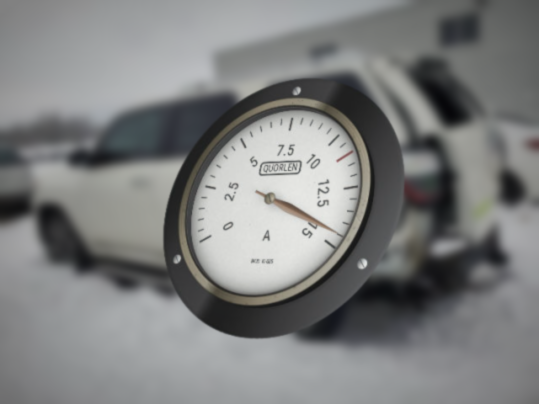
**14.5** A
